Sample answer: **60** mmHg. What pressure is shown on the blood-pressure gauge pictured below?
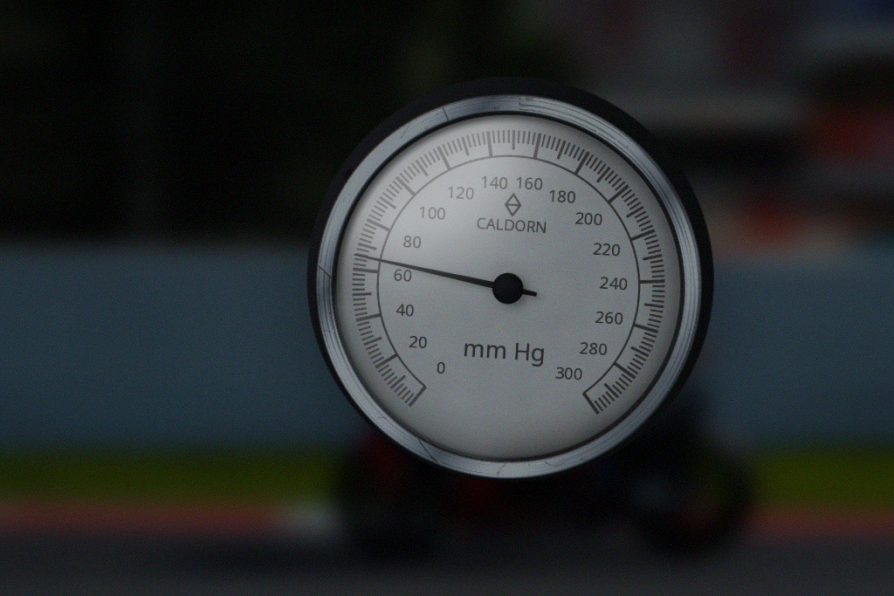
**66** mmHg
